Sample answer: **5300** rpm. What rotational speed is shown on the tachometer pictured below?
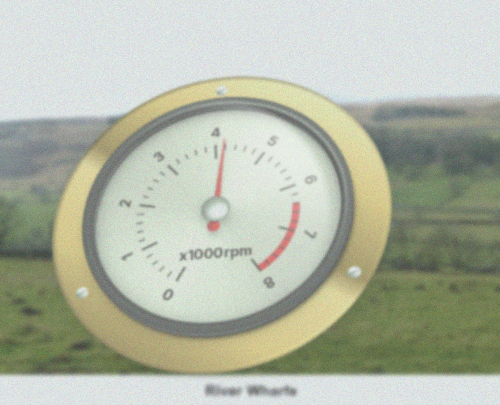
**4200** rpm
